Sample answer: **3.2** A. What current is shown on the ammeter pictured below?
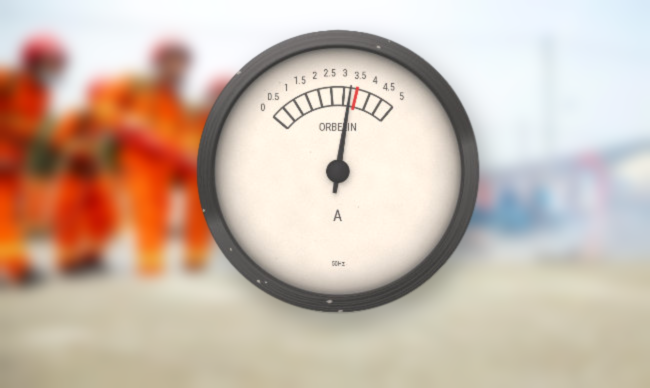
**3.25** A
